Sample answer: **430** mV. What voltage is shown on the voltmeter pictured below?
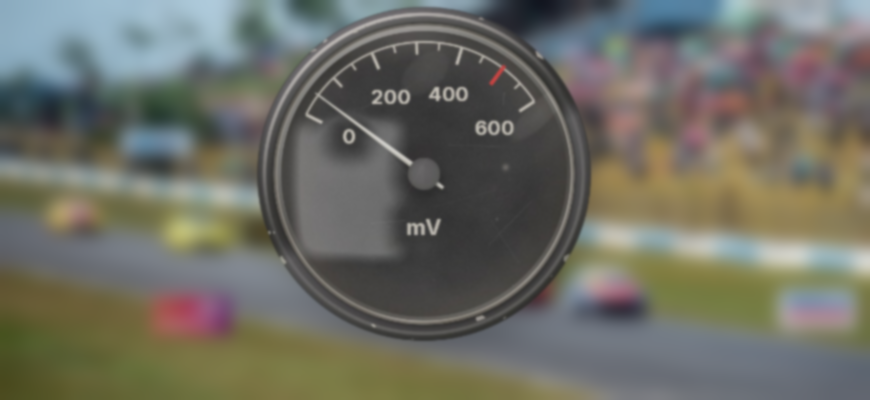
**50** mV
